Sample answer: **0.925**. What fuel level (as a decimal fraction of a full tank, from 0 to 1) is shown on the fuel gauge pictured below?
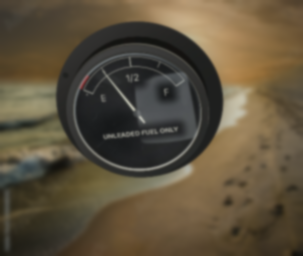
**0.25**
